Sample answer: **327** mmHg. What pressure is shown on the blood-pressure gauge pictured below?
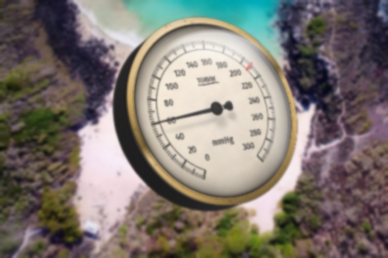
**60** mmHg
